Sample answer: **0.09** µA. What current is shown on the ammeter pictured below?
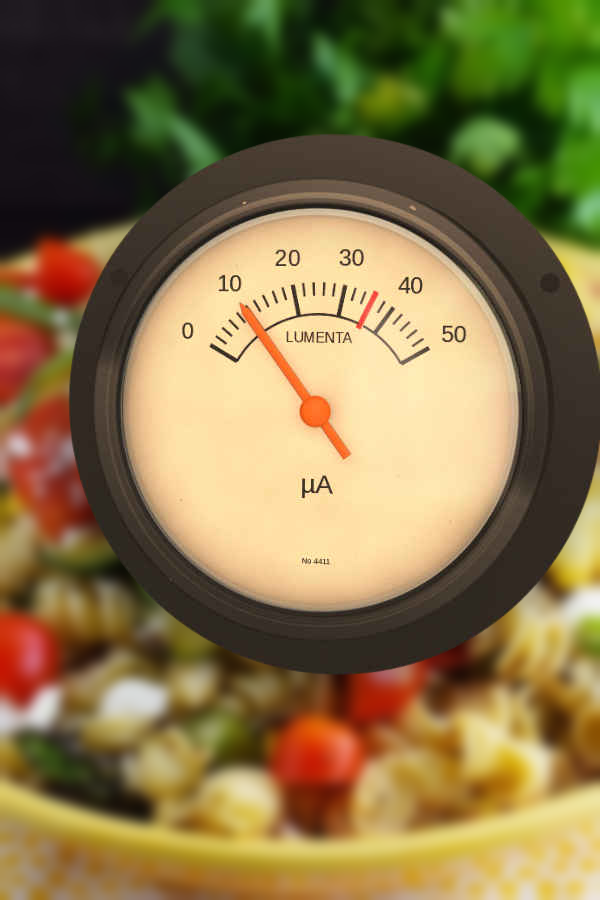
**10** µA
